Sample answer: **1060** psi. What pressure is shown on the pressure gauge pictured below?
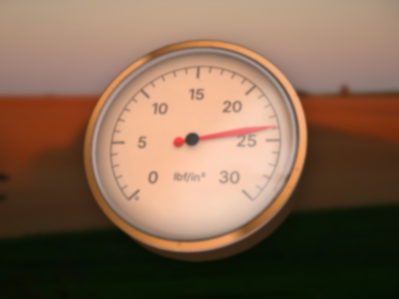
**24** psi
